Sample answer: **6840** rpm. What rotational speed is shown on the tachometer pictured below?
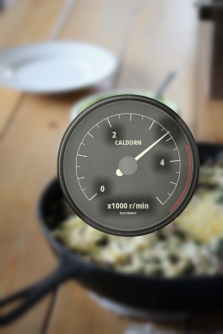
**3375** rpm
